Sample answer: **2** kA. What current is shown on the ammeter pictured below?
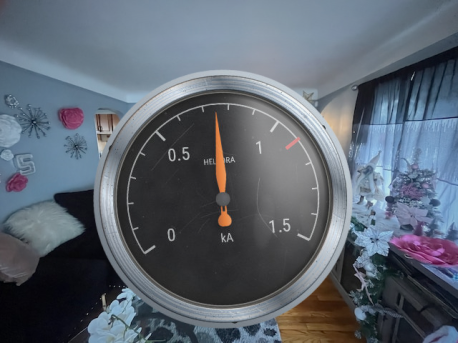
**0.75** kA
